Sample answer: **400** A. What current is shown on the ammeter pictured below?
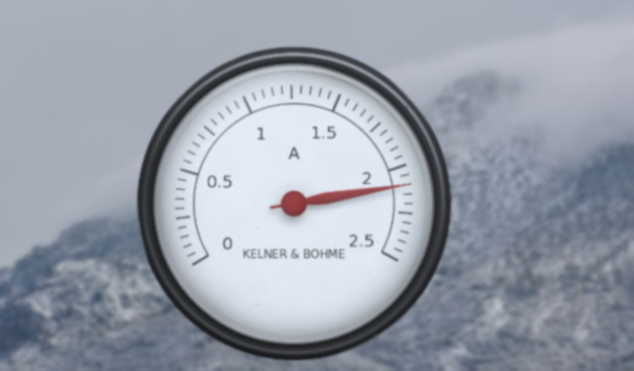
**2.1** A
